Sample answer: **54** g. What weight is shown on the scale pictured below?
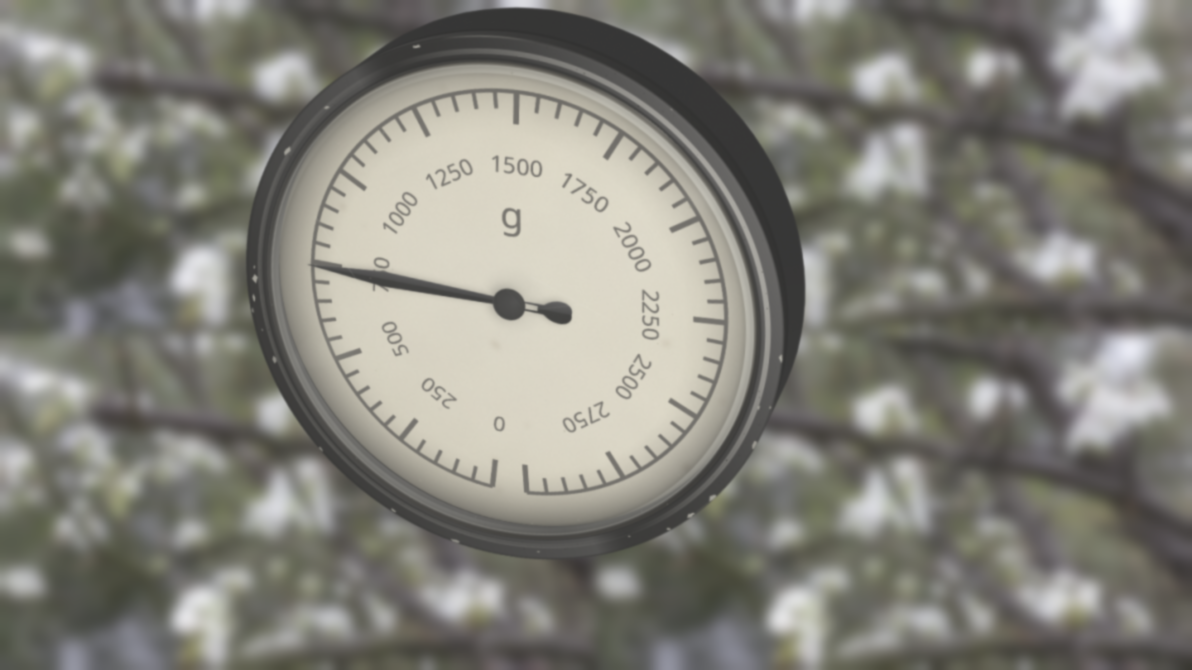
**750** g
